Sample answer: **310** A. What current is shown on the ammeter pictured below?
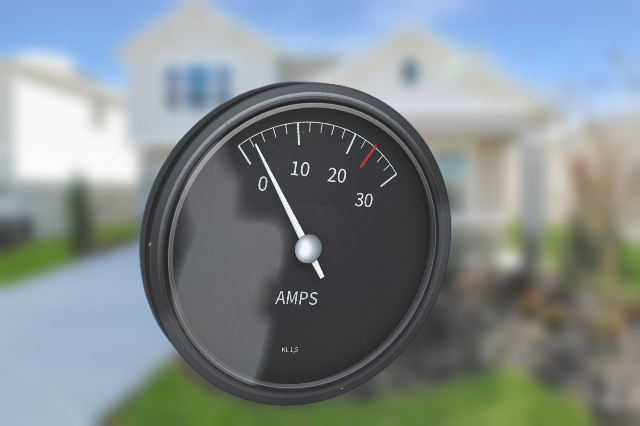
**2** A
